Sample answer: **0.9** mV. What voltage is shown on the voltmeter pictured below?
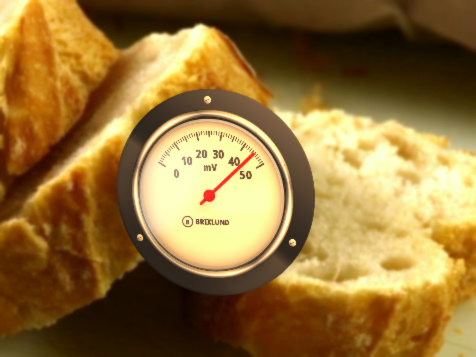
**45** mV
